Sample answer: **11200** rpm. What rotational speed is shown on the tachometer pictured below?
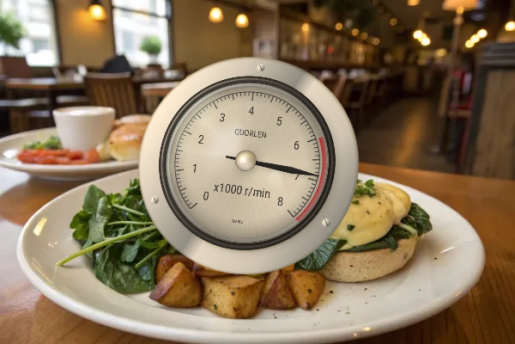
**6900** rpm
